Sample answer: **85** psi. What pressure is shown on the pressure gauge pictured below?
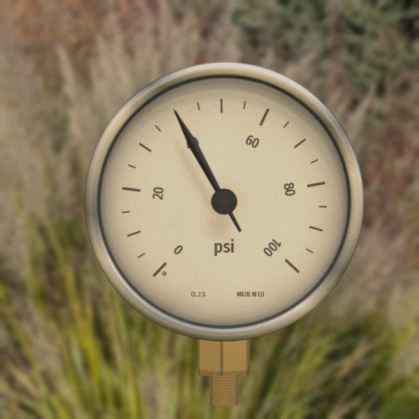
**40** psi
